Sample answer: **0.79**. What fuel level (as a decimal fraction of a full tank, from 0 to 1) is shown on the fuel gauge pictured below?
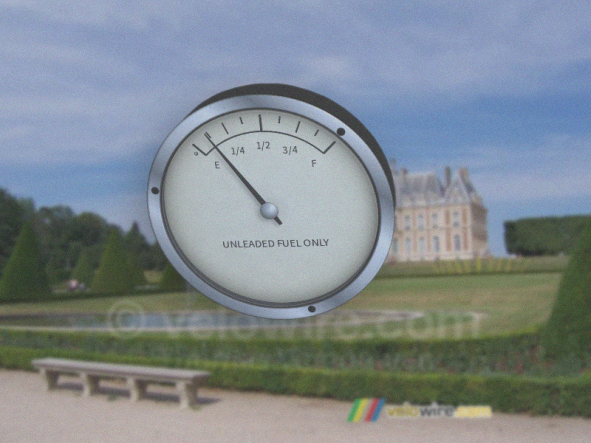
**0.125**
